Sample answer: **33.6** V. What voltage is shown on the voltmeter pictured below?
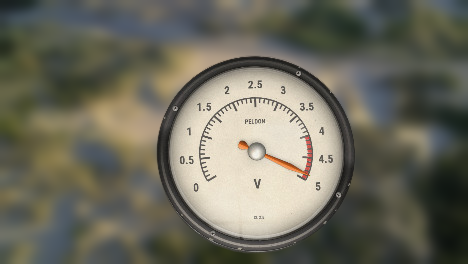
**4.9** V
